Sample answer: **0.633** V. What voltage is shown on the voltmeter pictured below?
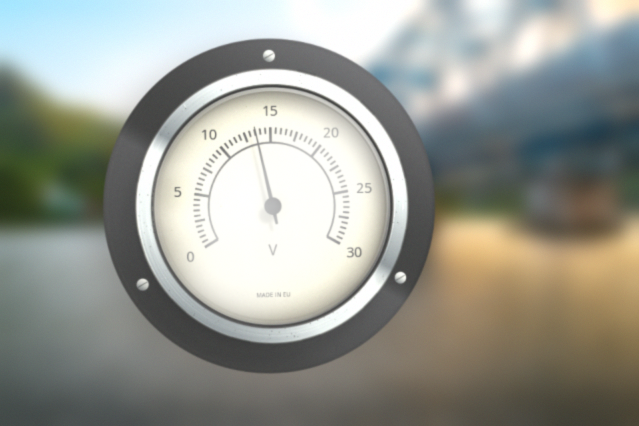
**13.5** V
